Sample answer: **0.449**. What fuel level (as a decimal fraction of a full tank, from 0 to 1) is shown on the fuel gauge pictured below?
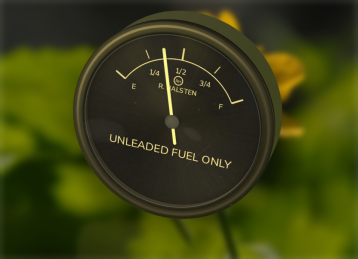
**0.375**
